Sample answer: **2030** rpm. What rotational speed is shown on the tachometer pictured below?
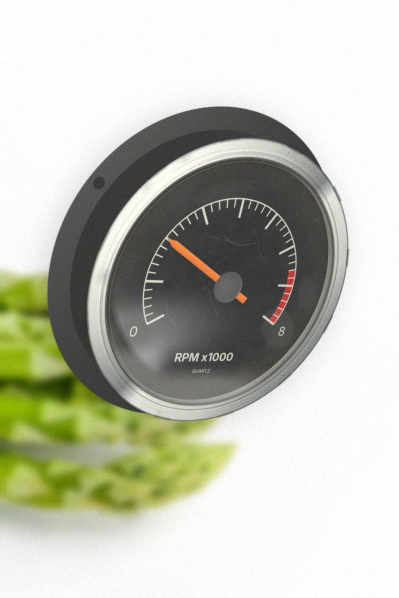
**2000** rpm
